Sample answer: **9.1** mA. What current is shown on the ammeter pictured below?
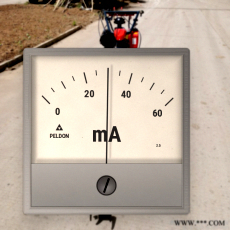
**30** mA
